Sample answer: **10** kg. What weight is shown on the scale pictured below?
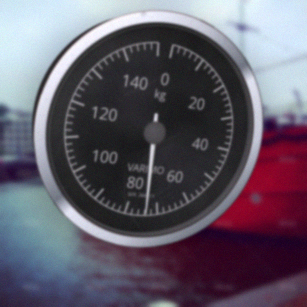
**74** kg
